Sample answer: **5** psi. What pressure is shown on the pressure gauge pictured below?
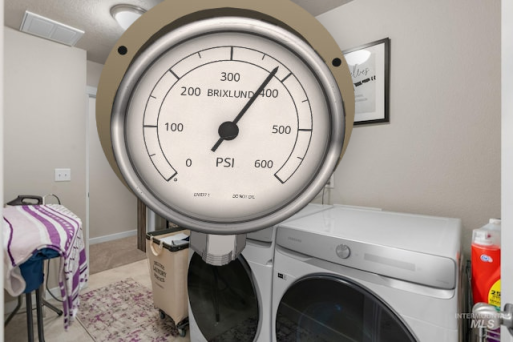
**375** psi
